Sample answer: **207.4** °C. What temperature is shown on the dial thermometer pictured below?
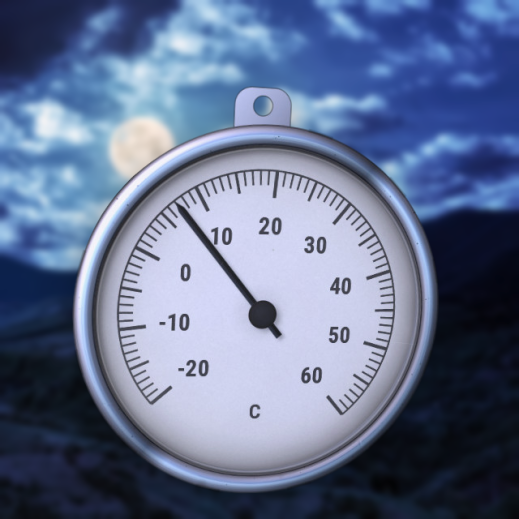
**7** °C
